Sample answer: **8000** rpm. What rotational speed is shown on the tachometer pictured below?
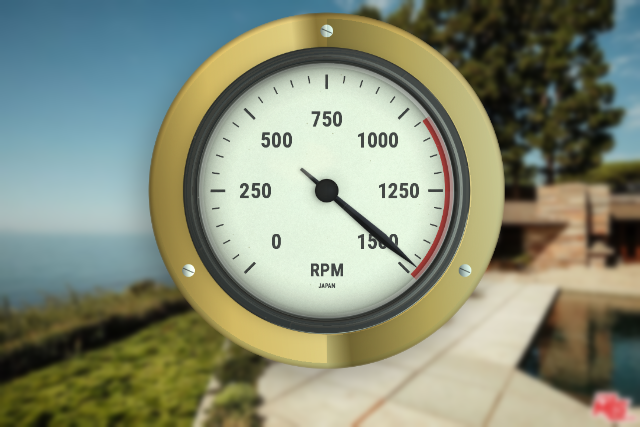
**1475** rpm
